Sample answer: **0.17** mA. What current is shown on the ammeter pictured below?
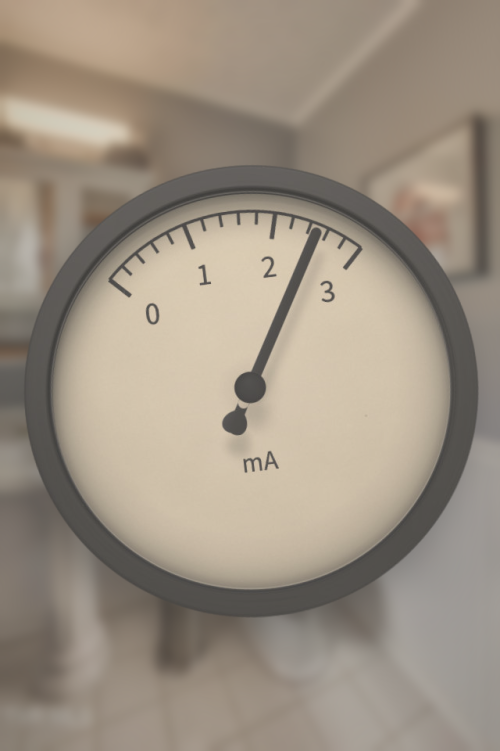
**2.5** mA
